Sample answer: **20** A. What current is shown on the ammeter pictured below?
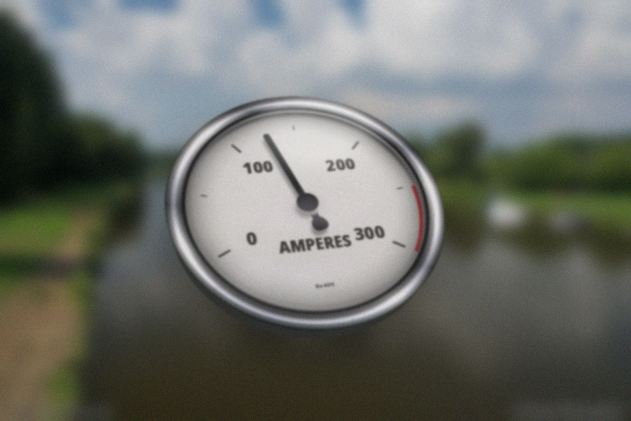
**125** A
